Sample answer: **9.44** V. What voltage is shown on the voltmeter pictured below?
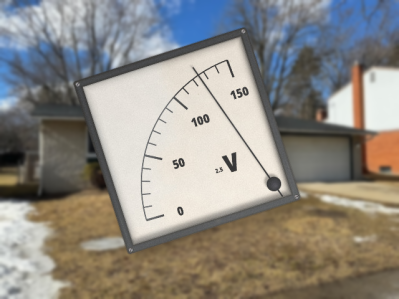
**125** V
